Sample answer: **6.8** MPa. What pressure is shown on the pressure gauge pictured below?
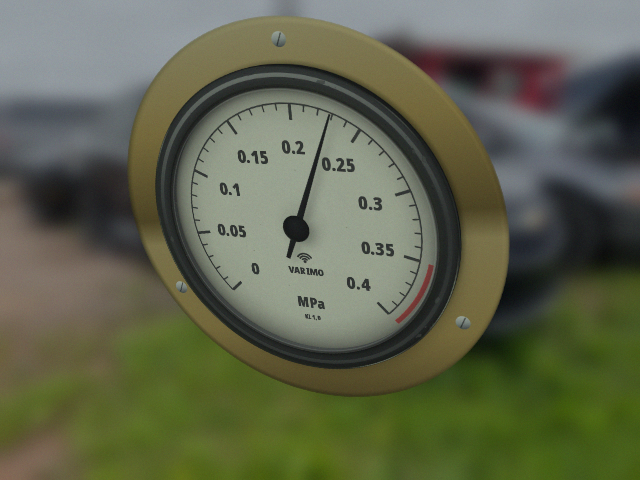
**0.23** MPa
